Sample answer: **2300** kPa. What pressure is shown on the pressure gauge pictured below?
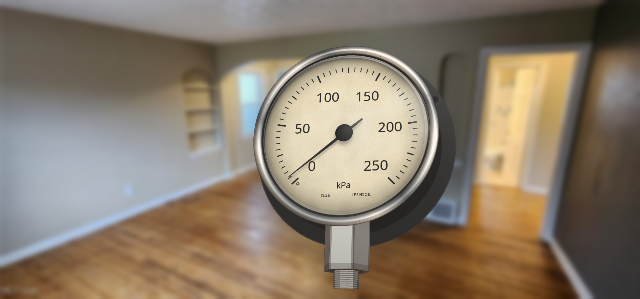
**5** kPa
